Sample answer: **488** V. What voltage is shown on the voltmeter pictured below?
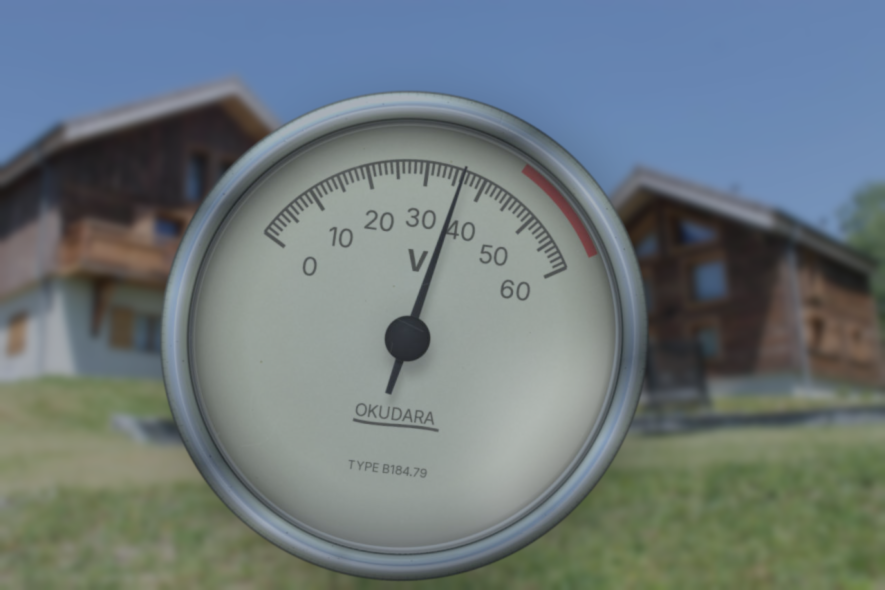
**36** V
